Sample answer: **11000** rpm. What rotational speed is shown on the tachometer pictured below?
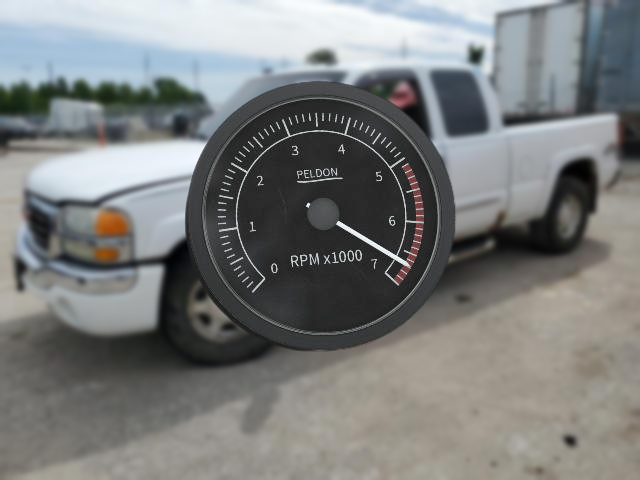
**6700** rpm
